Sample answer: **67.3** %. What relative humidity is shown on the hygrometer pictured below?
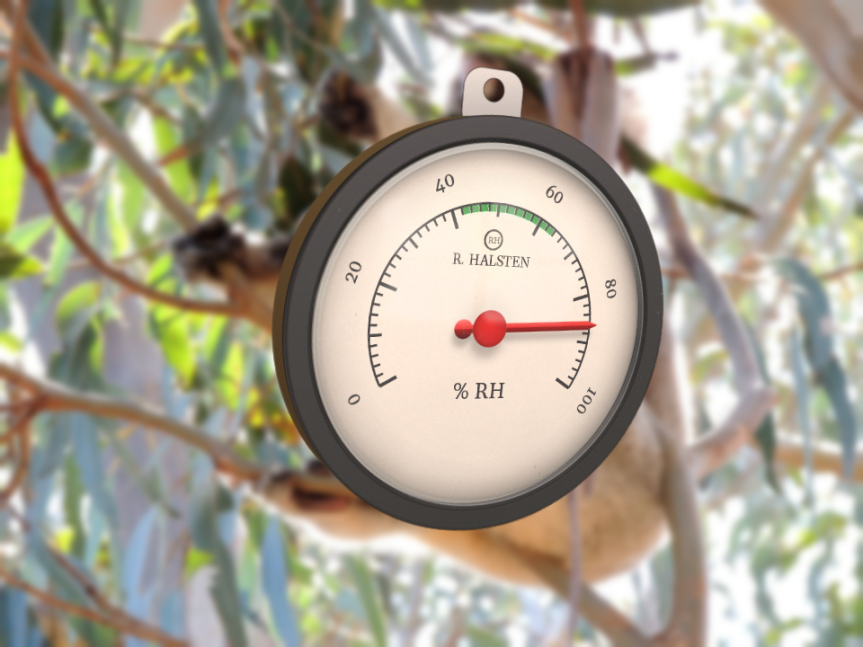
**86** %
